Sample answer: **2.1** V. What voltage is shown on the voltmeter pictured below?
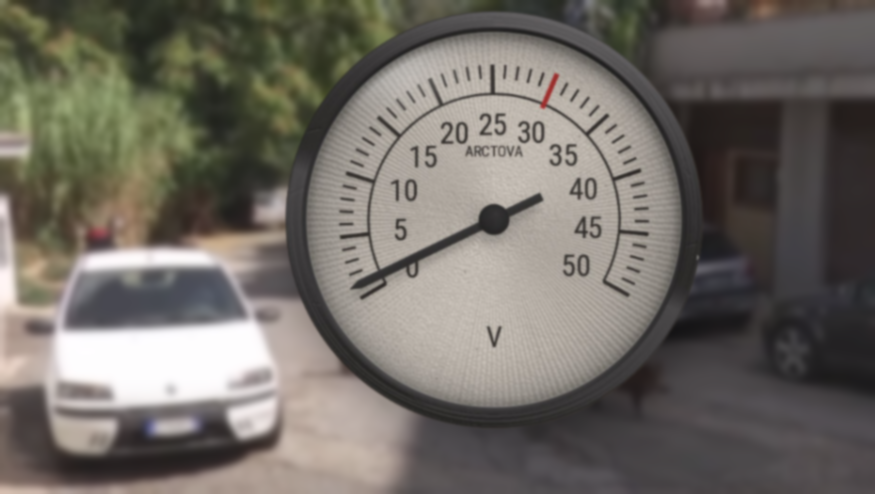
**1** V
